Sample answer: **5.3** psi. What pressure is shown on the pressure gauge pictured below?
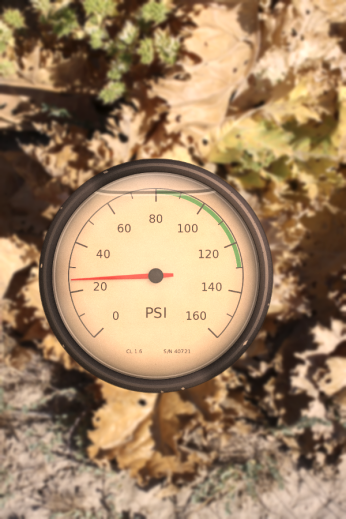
**25** psi
